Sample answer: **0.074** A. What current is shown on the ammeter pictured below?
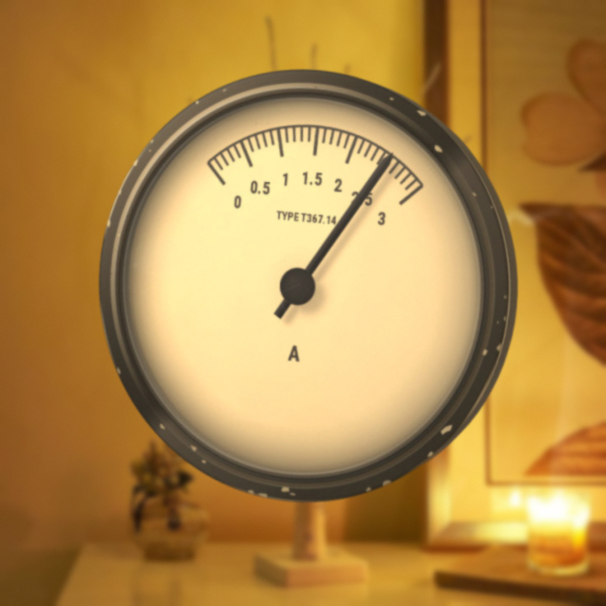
**2.5** A
